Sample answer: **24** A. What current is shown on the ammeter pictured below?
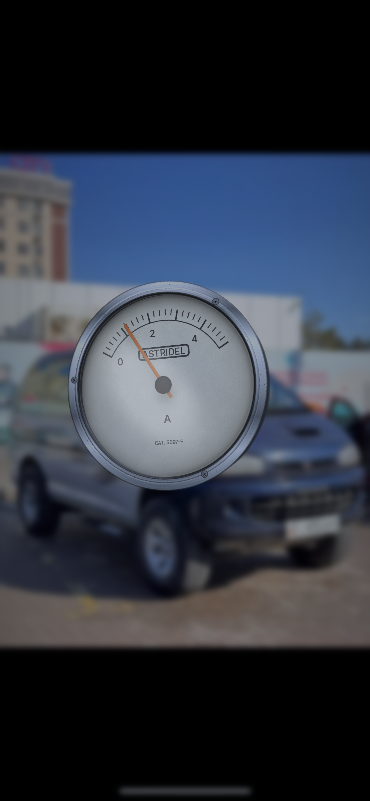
**1.2** A
